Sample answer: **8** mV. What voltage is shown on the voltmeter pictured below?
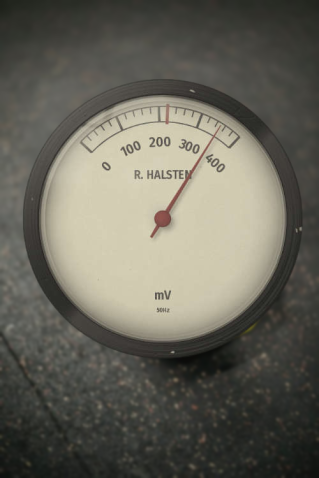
**350** mV
